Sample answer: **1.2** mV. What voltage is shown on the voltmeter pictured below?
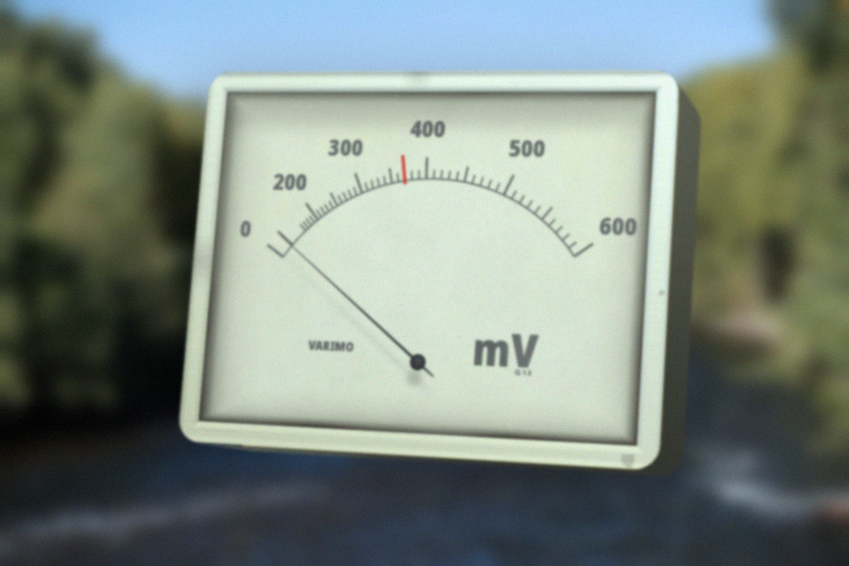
**100** mV
